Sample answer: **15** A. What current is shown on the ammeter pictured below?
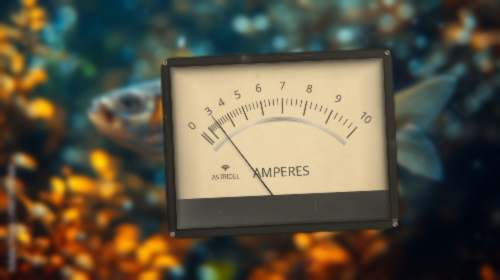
**3** A
